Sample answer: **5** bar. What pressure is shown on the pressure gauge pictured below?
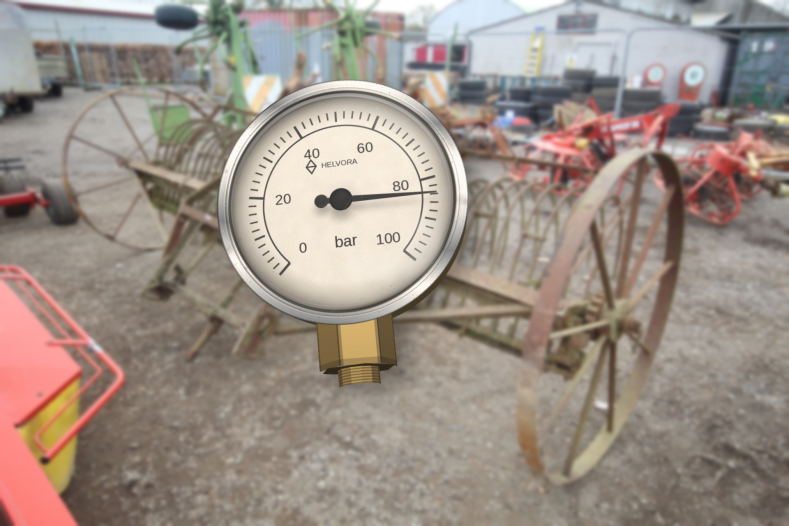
**84** bar
